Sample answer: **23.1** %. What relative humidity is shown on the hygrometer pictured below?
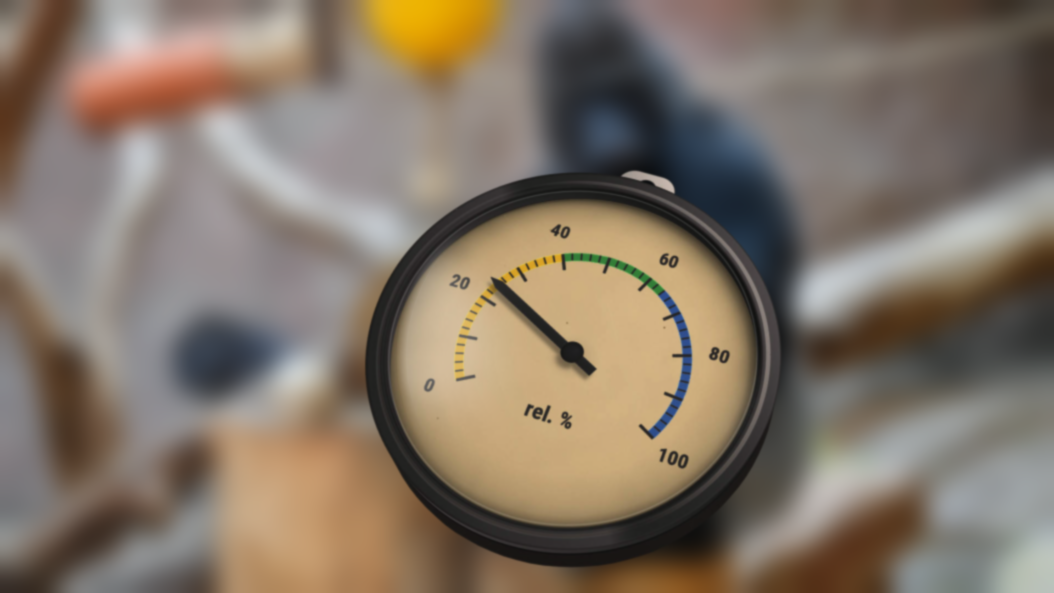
**24** %
